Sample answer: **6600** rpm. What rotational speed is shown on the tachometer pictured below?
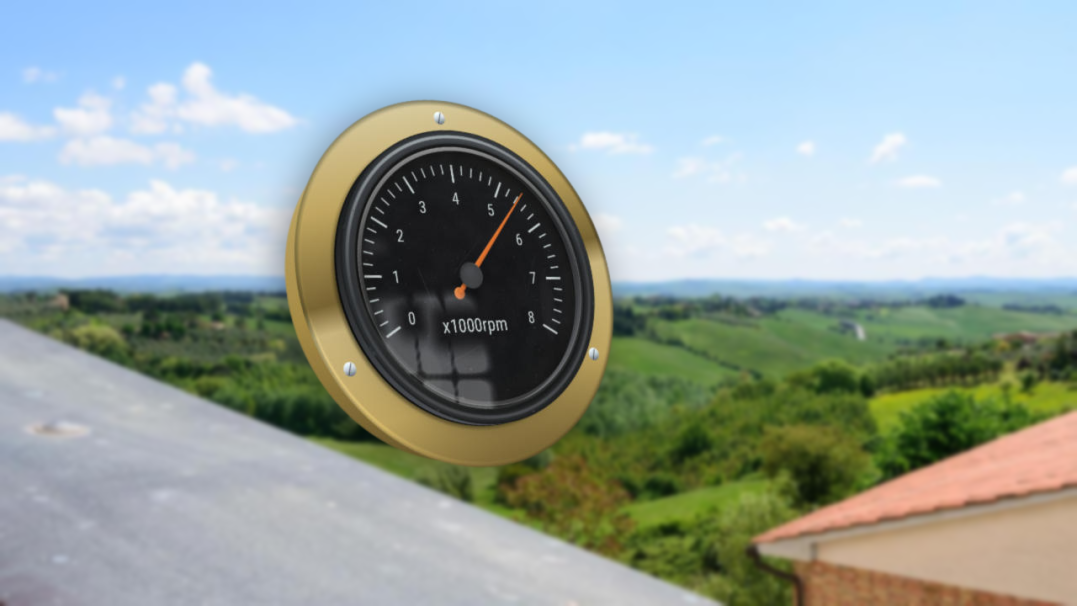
**5400** rpm
